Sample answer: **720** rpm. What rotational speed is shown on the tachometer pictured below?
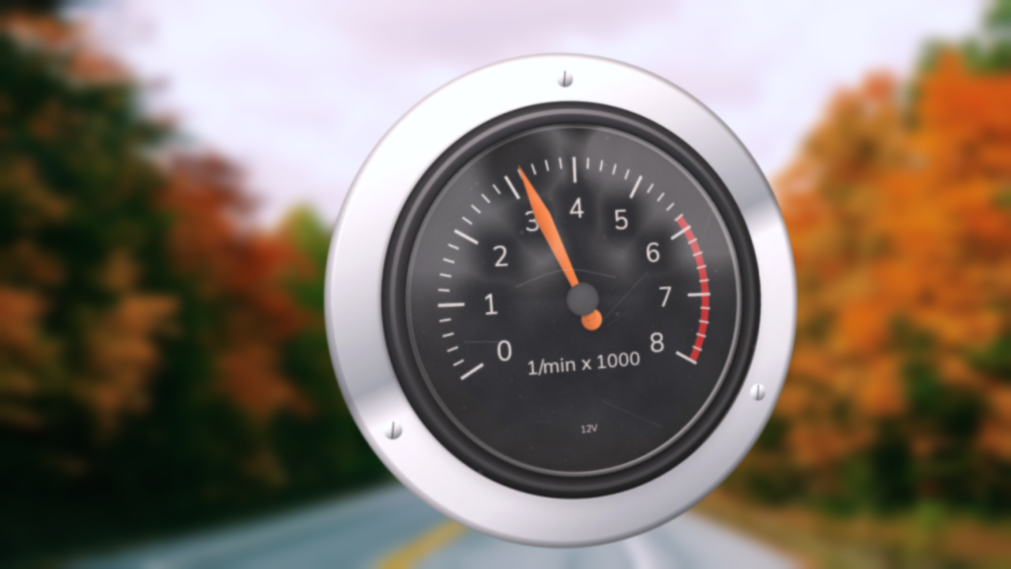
**3200** rpm
